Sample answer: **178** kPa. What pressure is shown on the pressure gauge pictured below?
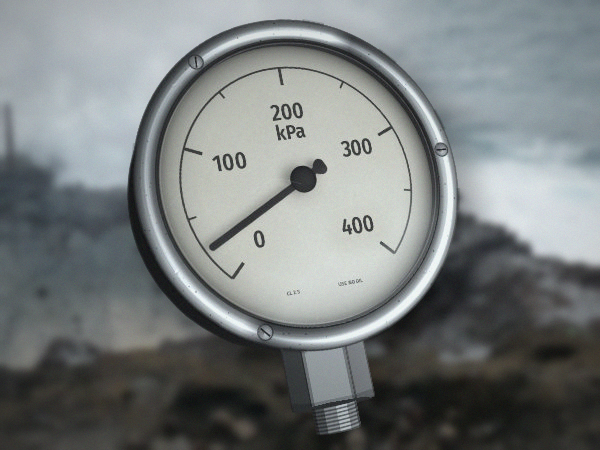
**25** kPa
